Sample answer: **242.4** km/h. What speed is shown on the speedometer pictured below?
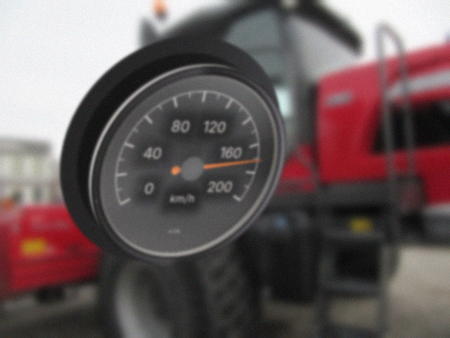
**170** km/h
